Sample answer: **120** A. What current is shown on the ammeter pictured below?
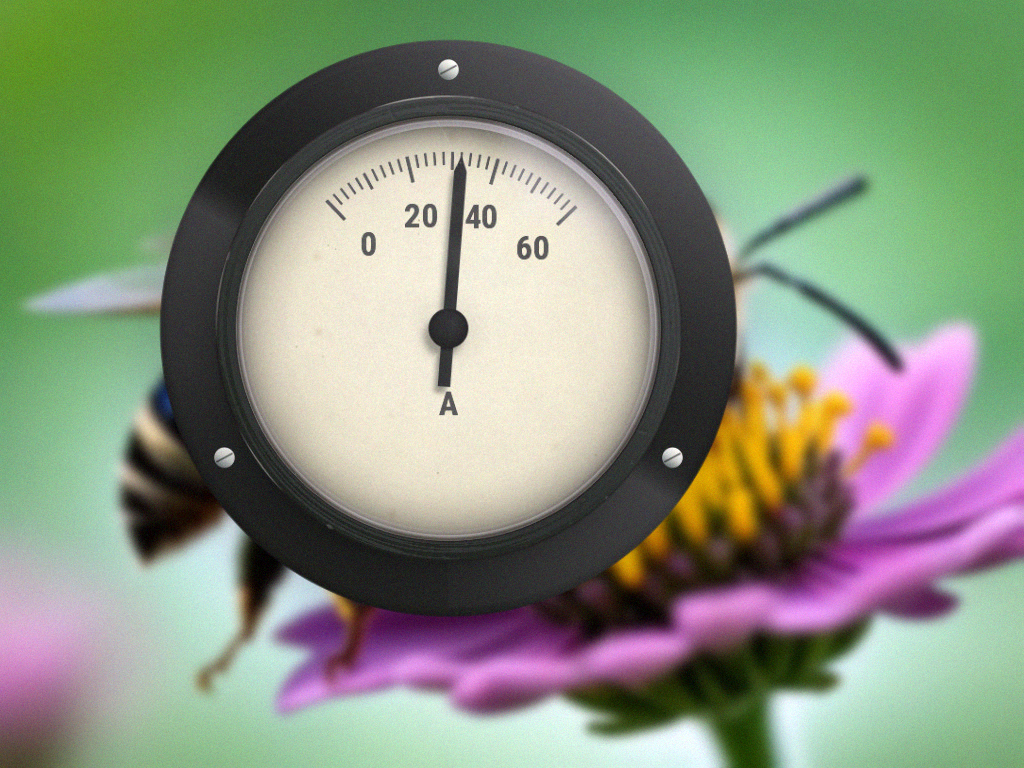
**32** A
